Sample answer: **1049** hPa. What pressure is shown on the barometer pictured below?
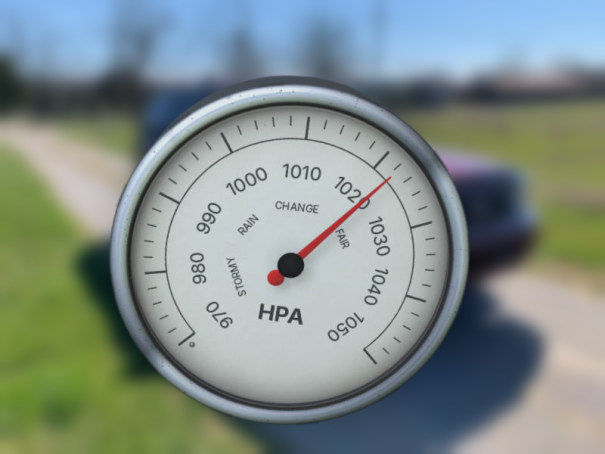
**1022** hPa
